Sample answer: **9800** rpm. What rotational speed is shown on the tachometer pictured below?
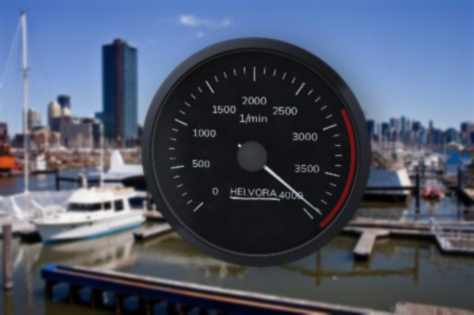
**3900** rpm
